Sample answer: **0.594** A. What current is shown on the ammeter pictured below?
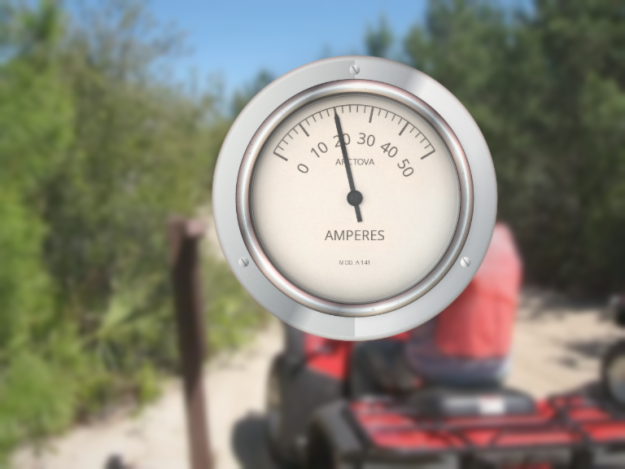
**20** A
